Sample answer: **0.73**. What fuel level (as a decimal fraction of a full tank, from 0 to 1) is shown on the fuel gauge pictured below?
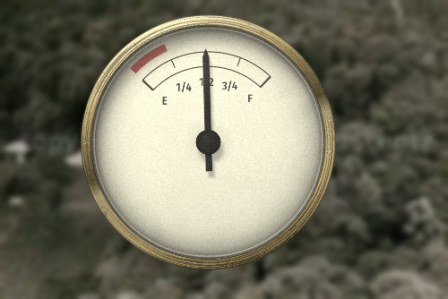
**0.5**
